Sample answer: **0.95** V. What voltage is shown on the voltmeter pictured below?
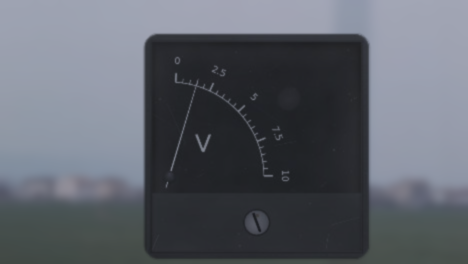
**1.5** V
